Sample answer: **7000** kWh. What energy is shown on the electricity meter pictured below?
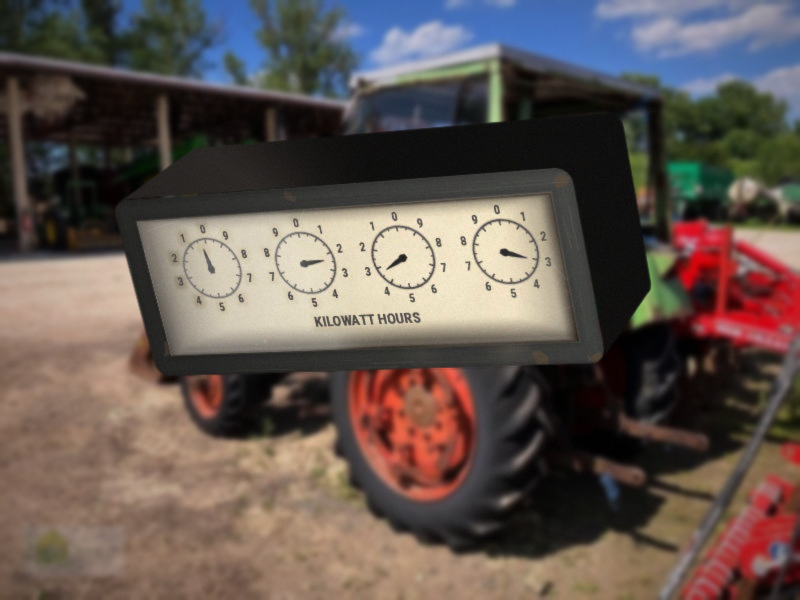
**233** kWh
